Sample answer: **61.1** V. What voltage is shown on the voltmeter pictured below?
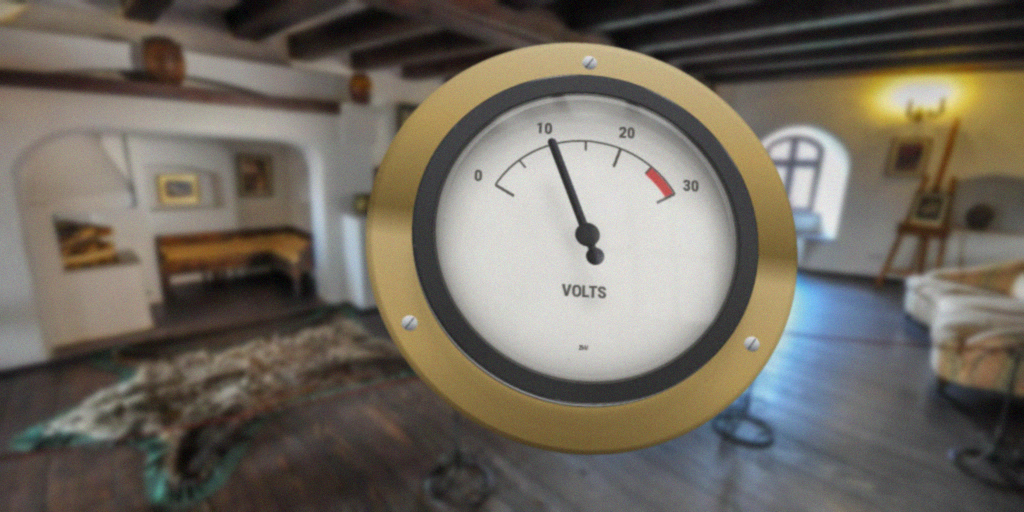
**10** V
